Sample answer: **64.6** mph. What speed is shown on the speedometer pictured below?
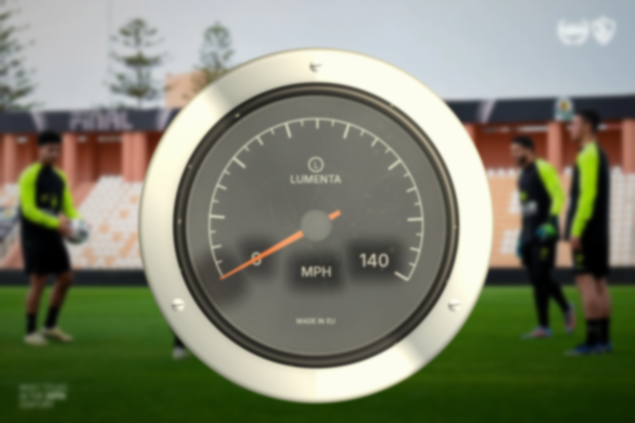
**0** mph
